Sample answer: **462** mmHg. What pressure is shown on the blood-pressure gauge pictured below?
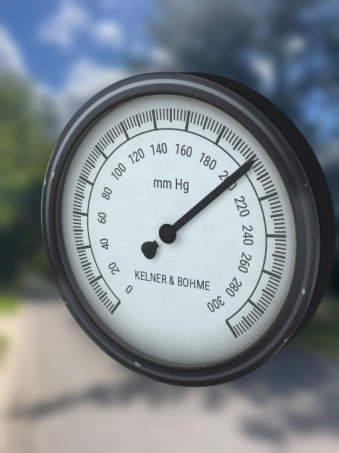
**202** mmHg
